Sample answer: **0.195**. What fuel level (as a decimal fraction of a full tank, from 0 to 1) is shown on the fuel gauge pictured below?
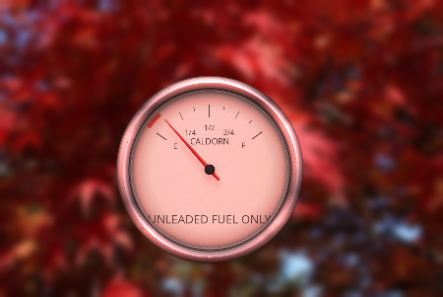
**0.125**
